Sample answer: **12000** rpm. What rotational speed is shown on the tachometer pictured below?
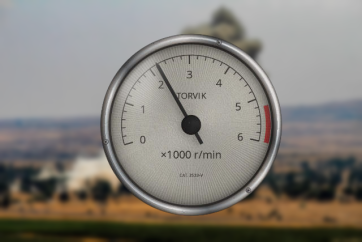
**2200** rpm
